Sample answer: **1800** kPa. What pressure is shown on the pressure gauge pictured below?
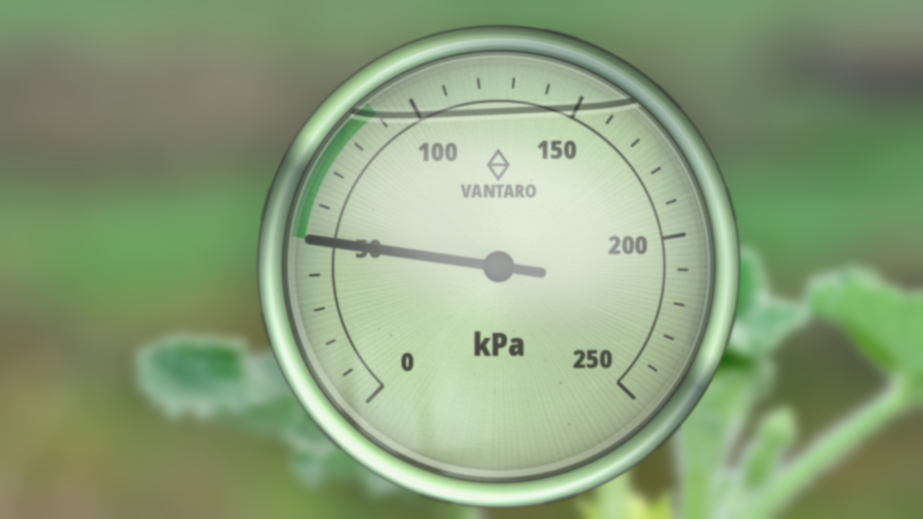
**50** kPa
